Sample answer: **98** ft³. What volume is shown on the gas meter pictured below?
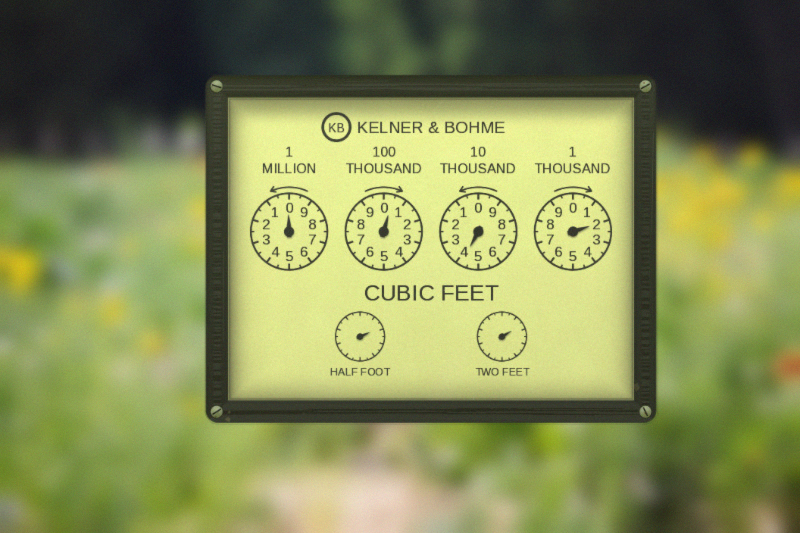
**4200** ft³
